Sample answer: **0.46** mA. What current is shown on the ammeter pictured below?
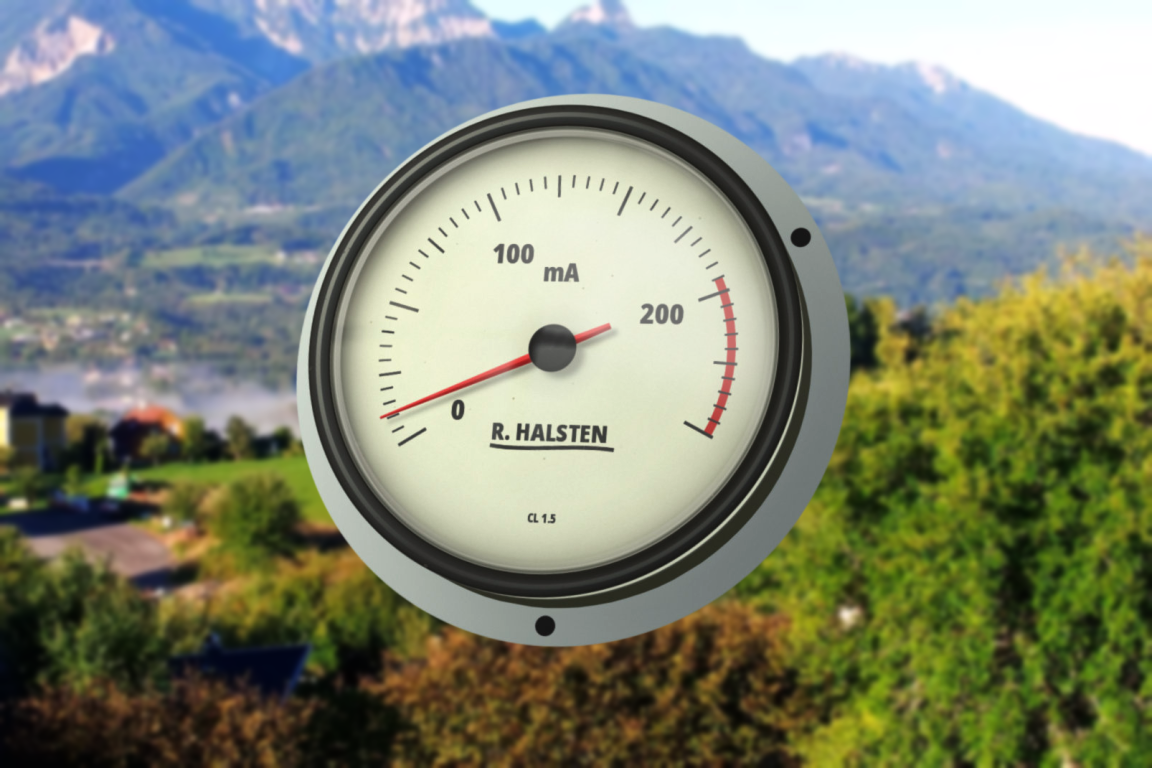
**10** mA
